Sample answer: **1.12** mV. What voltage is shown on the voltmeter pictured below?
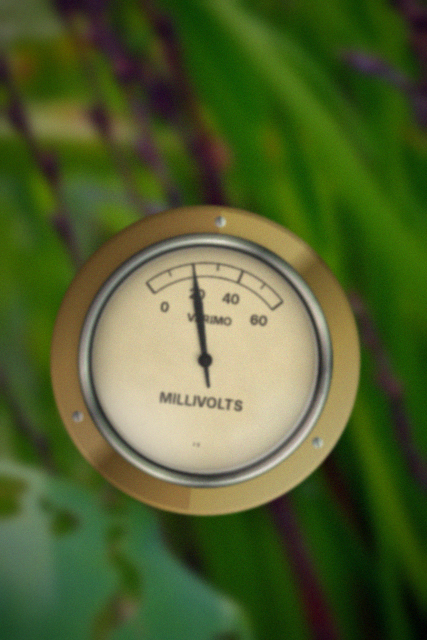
**20** mV
